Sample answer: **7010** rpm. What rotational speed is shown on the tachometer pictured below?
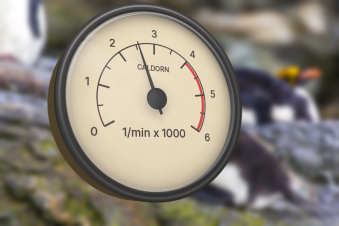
**2500** rpm
